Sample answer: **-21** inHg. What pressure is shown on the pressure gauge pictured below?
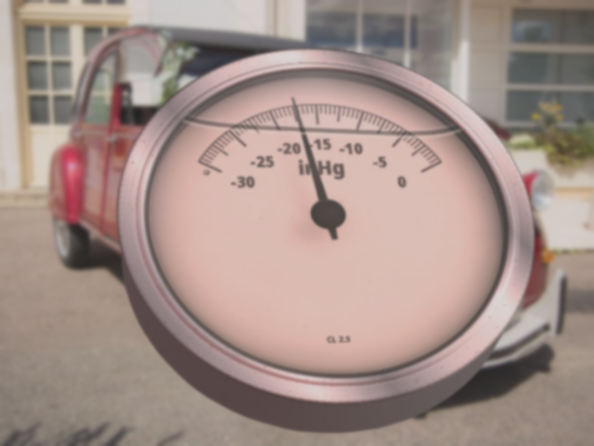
**-17.5** inHg
